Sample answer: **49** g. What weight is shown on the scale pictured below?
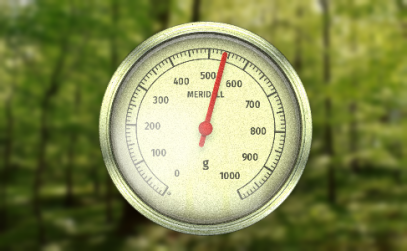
**540** g
